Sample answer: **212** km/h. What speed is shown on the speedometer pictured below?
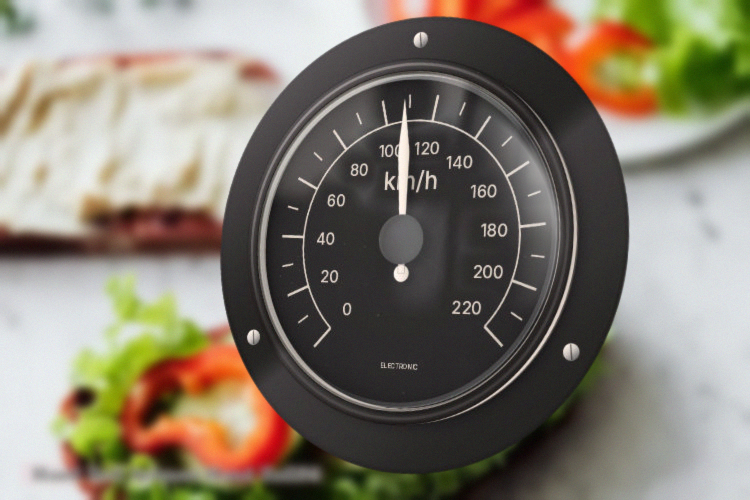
**110** km/h
